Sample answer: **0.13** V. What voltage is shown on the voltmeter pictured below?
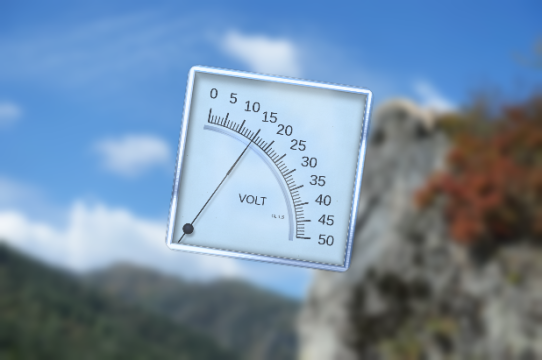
**15** V
